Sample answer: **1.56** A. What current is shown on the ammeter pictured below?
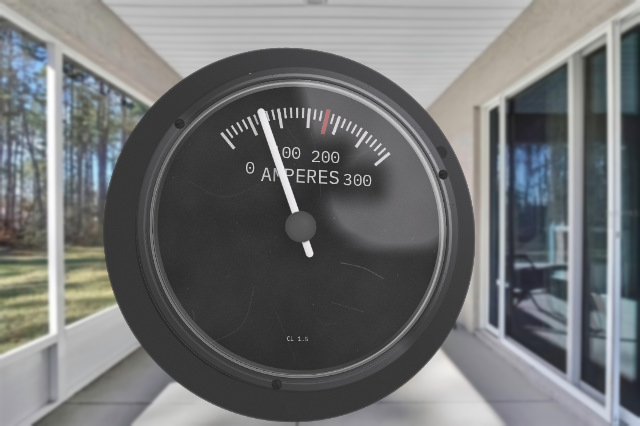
**70** A
